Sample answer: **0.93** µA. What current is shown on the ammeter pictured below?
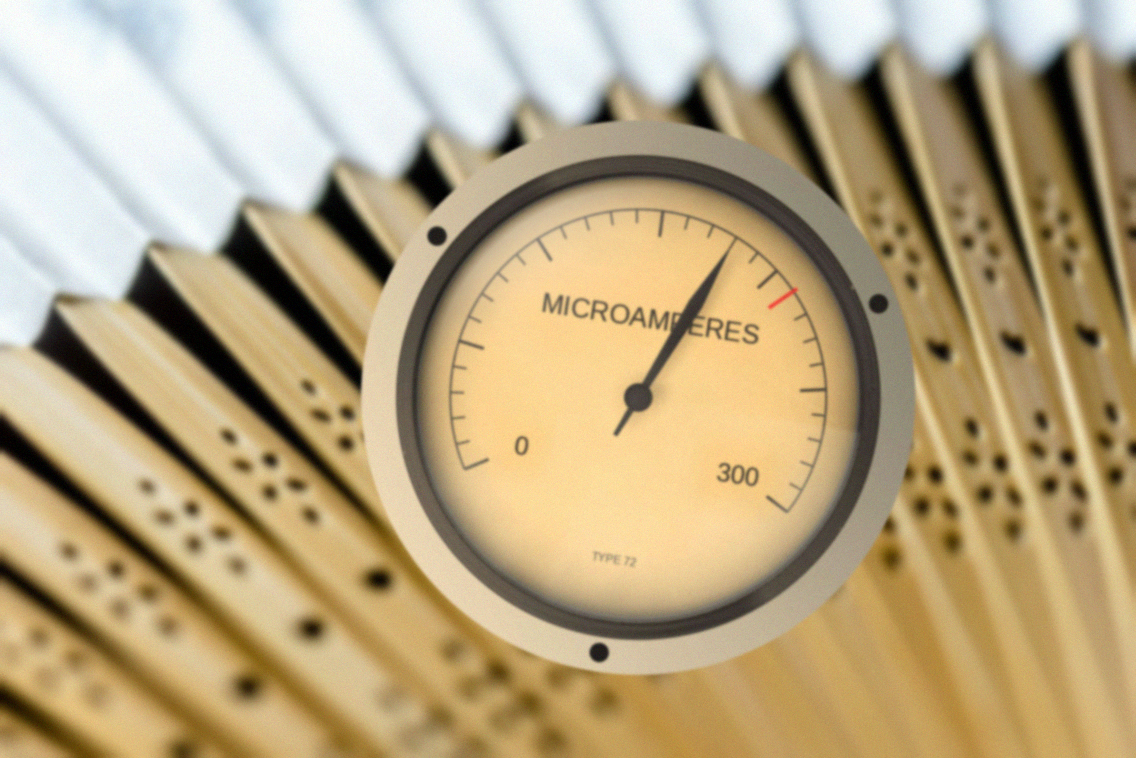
**180** µA
